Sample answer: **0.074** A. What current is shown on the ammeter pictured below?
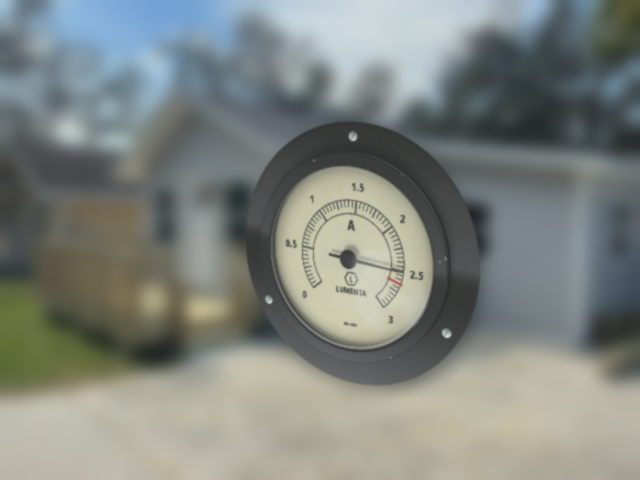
**2.5** A
